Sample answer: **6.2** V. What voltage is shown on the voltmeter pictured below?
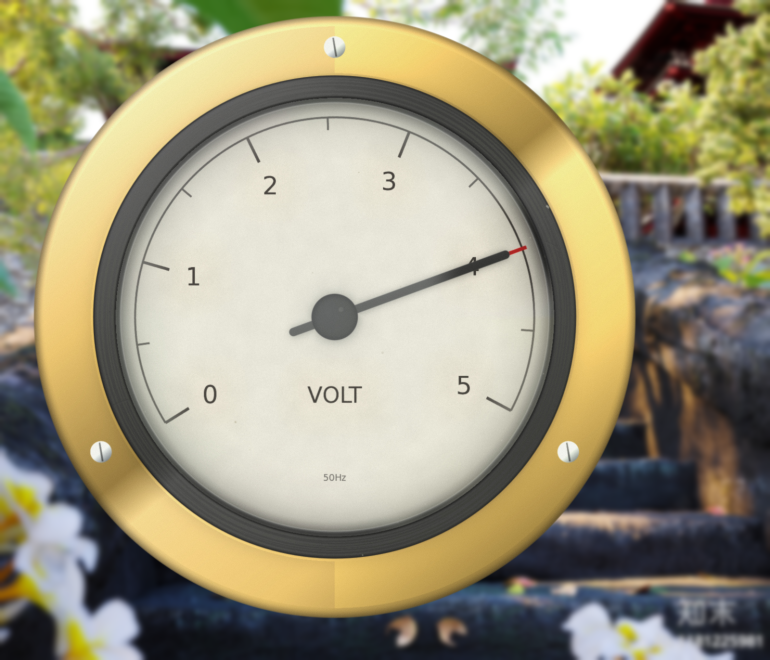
**4** V
